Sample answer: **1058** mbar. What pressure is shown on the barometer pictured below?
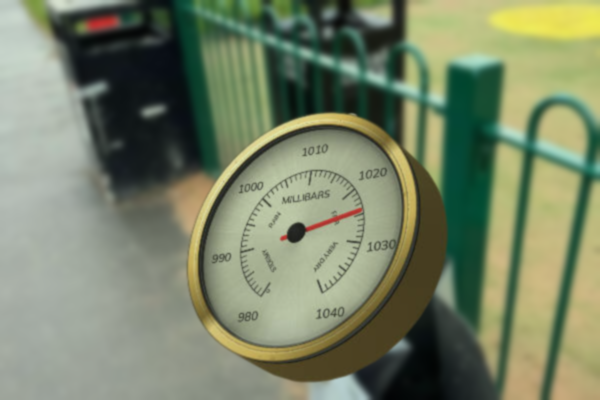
**1025** mbar
